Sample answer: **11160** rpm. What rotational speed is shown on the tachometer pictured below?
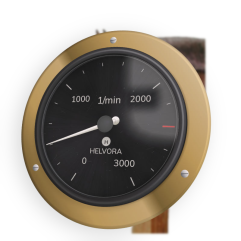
**400** rpm
